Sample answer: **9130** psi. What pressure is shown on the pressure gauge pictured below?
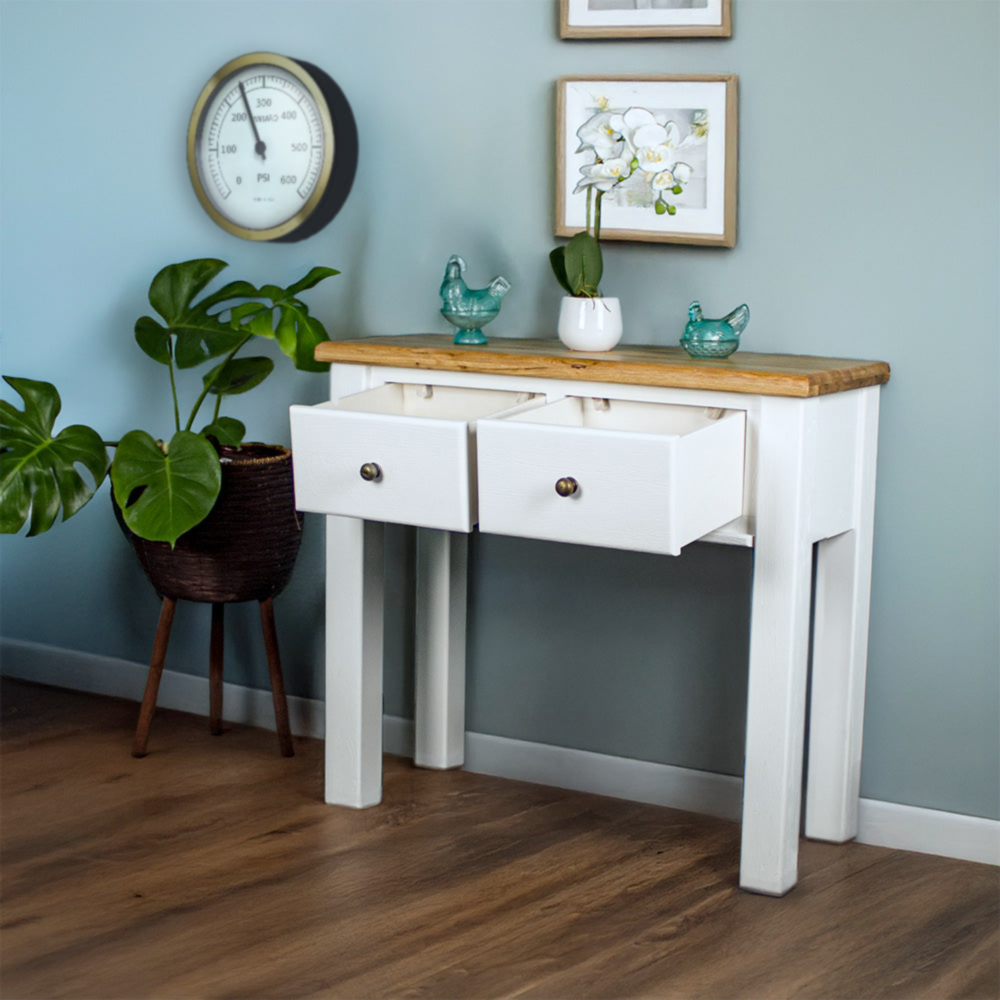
**250** psi
